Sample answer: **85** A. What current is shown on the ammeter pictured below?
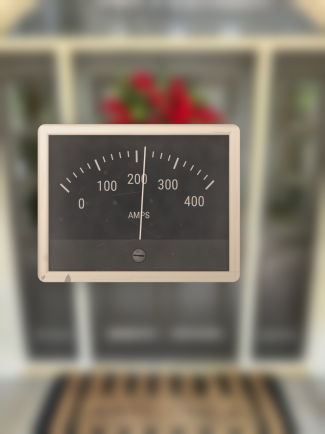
**220** A
